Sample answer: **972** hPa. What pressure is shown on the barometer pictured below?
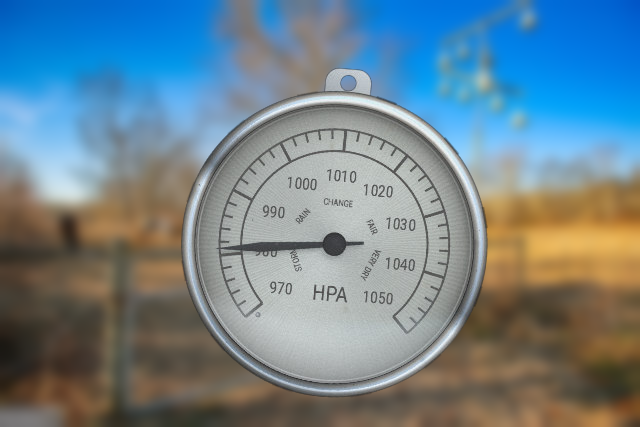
**981** hPa
